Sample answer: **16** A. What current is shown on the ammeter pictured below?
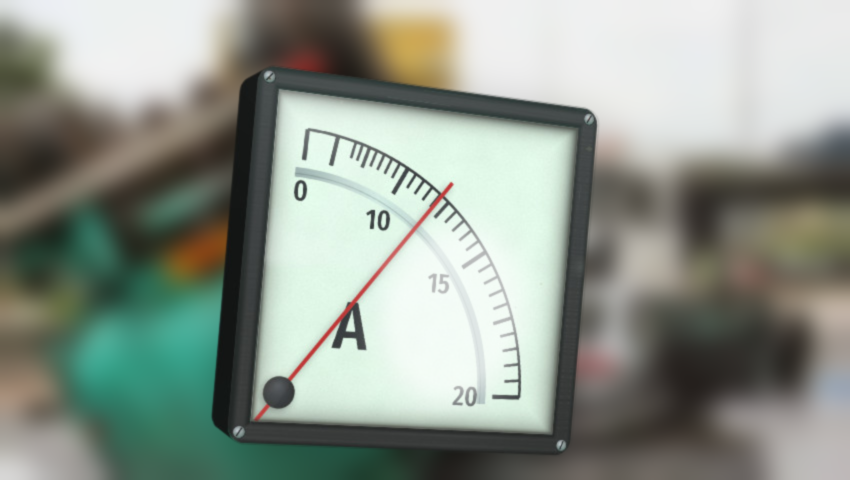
**12** A
